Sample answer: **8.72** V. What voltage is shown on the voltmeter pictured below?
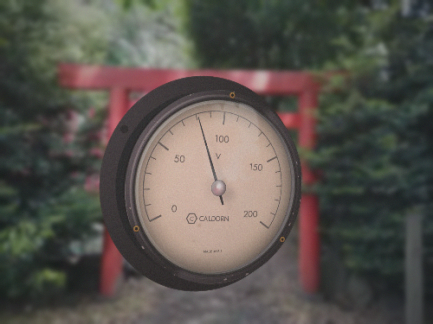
**80** V
